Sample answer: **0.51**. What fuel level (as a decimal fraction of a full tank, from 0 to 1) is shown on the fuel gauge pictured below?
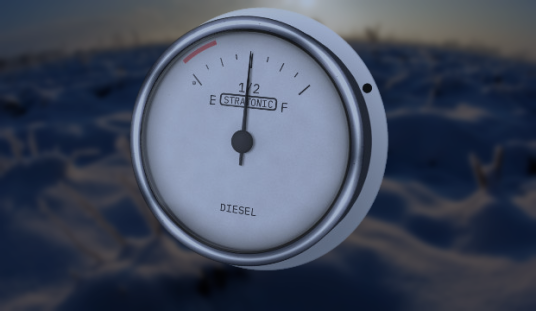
**0.5**
